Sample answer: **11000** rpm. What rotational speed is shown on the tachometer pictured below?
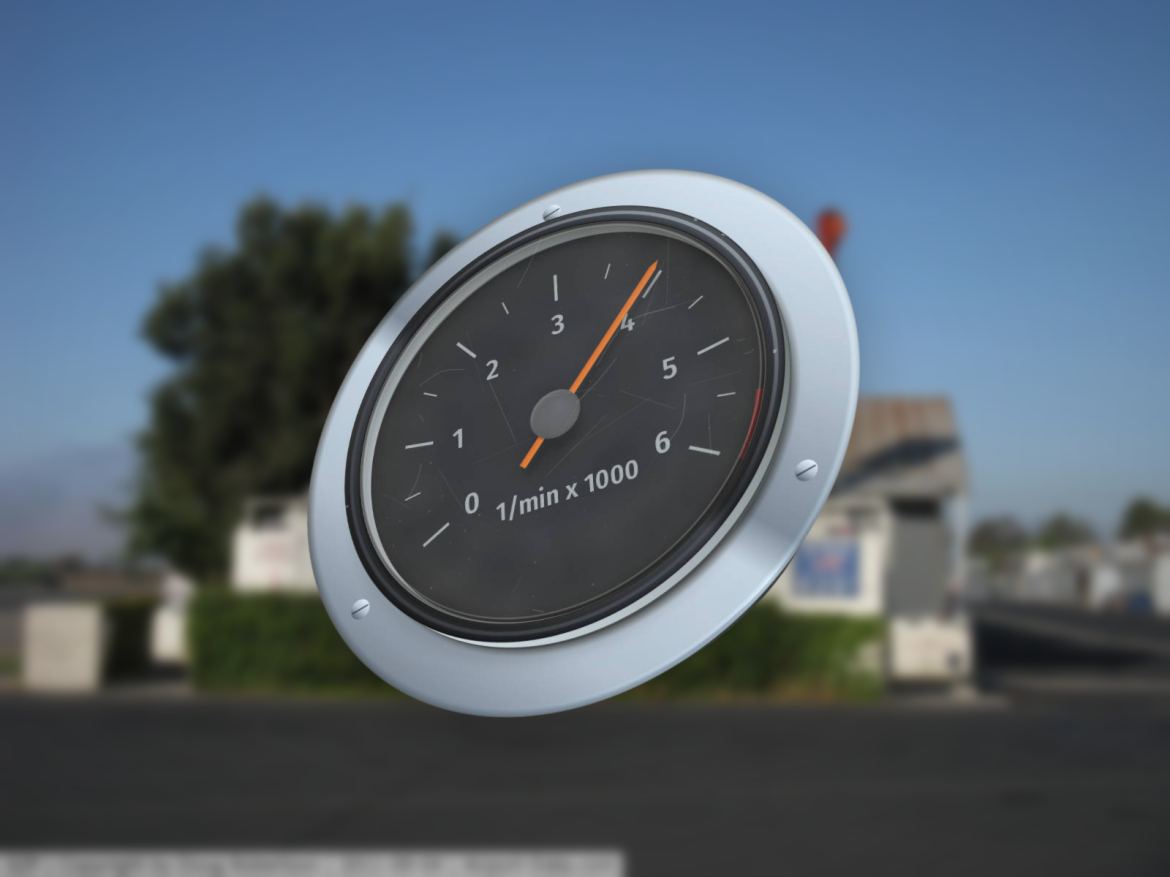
**4000** rpm
